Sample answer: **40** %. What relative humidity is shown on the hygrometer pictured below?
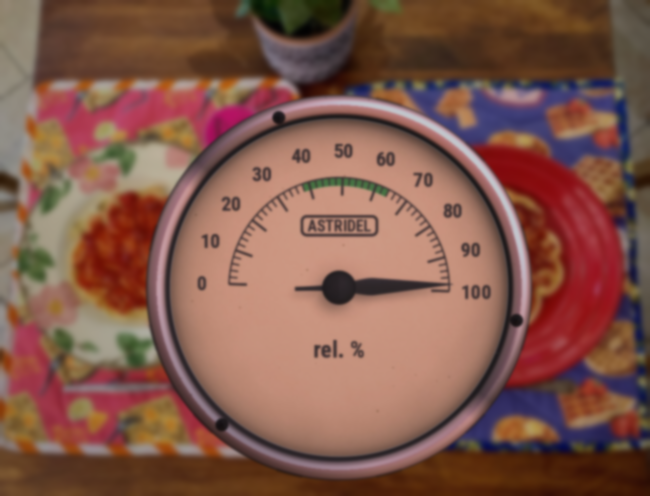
**98** %
